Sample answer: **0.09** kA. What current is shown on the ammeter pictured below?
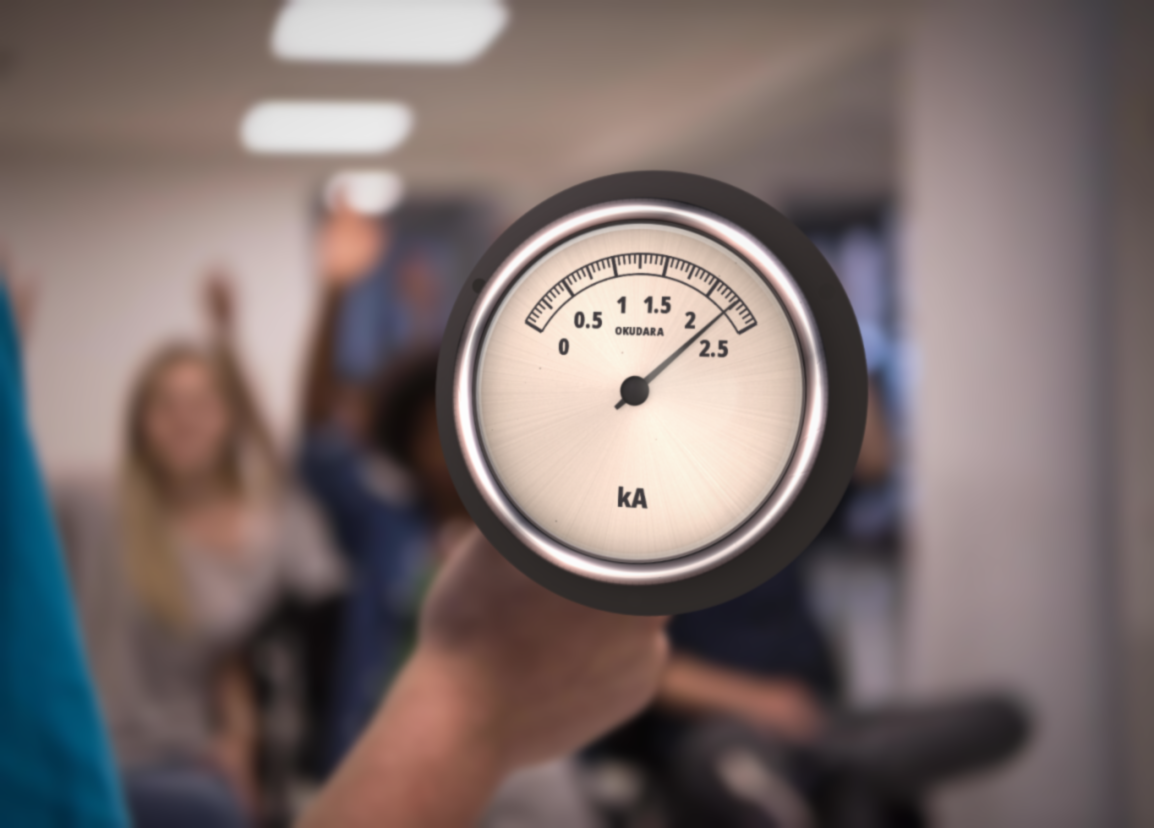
**2.25** kA
